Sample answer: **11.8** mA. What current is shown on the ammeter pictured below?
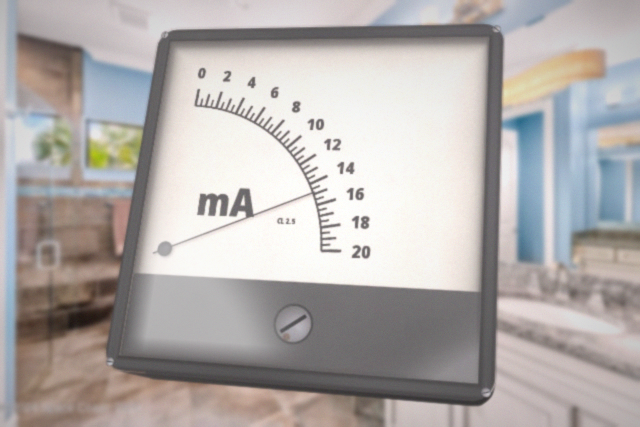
**15** mA
